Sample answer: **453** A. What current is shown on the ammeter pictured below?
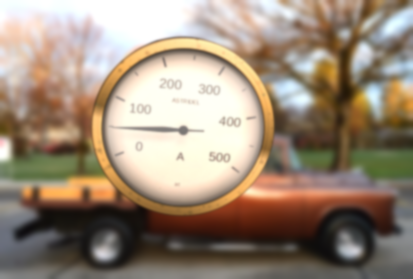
**50** A
